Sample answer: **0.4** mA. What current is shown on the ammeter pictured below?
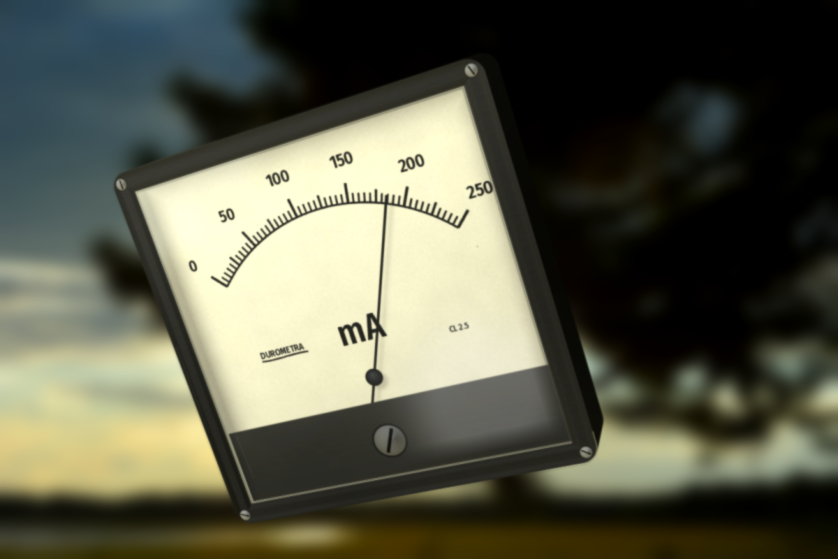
**185** mA
